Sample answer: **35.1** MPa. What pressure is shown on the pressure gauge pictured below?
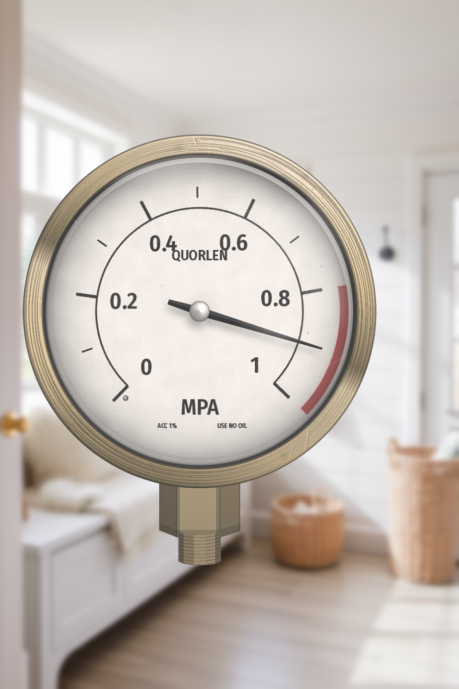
**0.9** MPa
